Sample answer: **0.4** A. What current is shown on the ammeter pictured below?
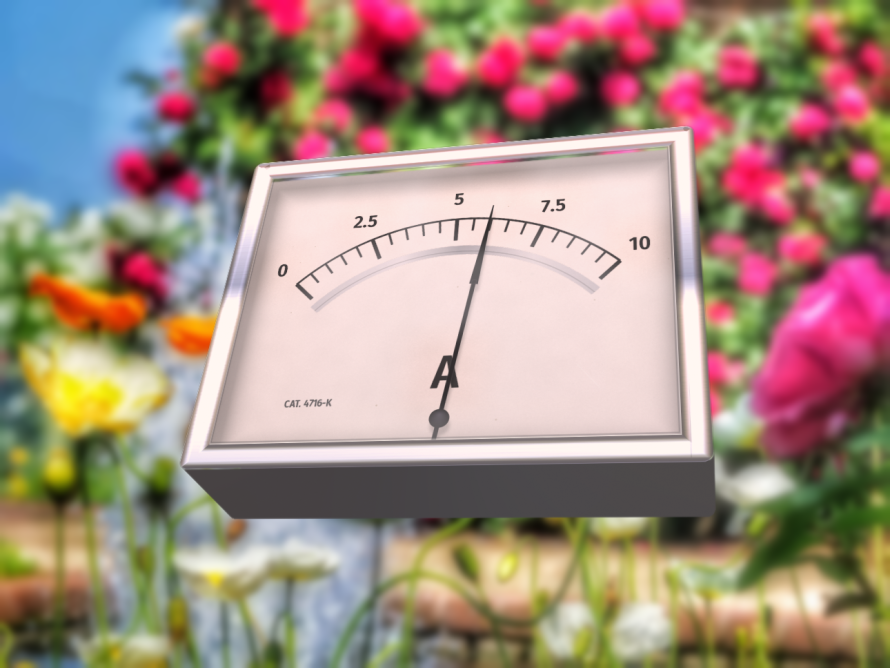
**6** A
